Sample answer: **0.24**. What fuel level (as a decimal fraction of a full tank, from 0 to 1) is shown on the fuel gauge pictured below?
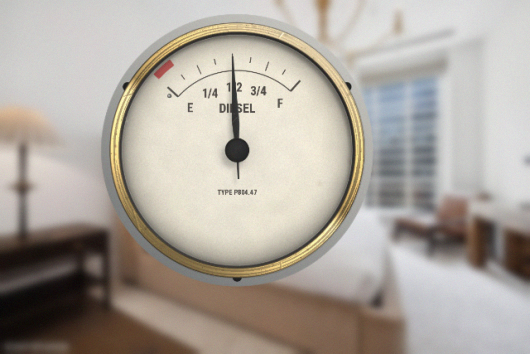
**0.5**
